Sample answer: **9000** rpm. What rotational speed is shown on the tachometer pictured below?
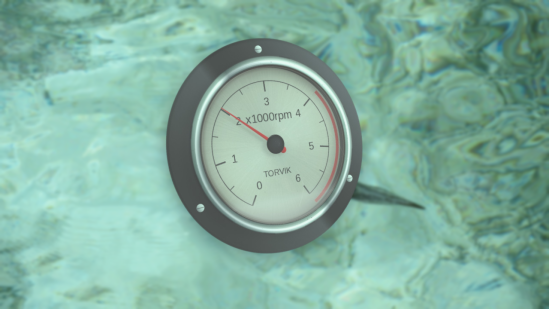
**2000** rpm
